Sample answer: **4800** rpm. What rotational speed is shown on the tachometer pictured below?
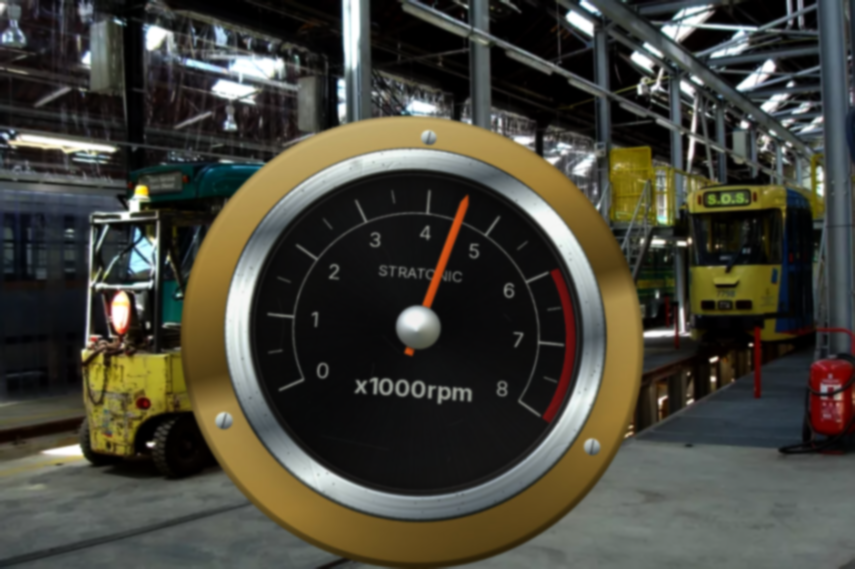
**4500** rpm
